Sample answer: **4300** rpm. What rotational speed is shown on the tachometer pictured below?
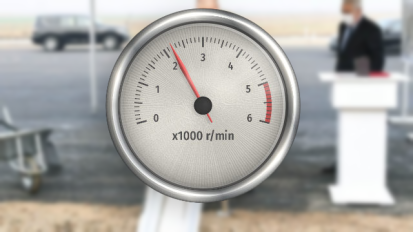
**2200** rpm
